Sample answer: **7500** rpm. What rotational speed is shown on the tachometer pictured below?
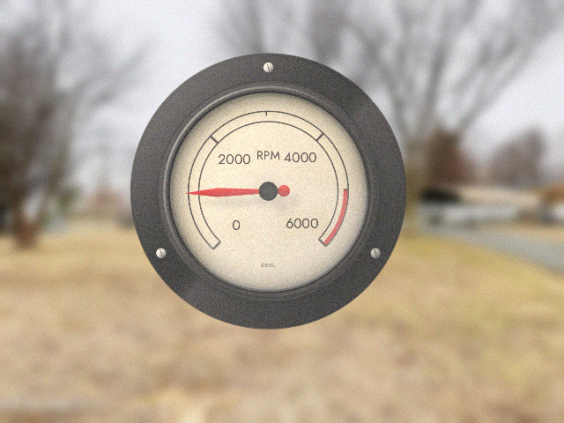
**1000** rpm
